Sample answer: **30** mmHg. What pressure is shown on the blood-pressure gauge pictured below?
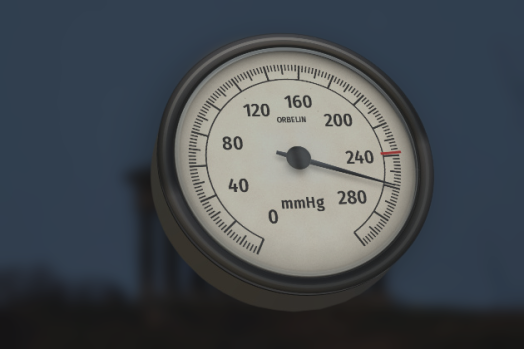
**260** mmHg
